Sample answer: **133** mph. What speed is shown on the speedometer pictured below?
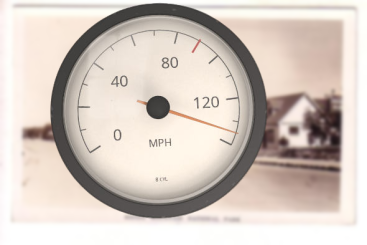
**135** mph
